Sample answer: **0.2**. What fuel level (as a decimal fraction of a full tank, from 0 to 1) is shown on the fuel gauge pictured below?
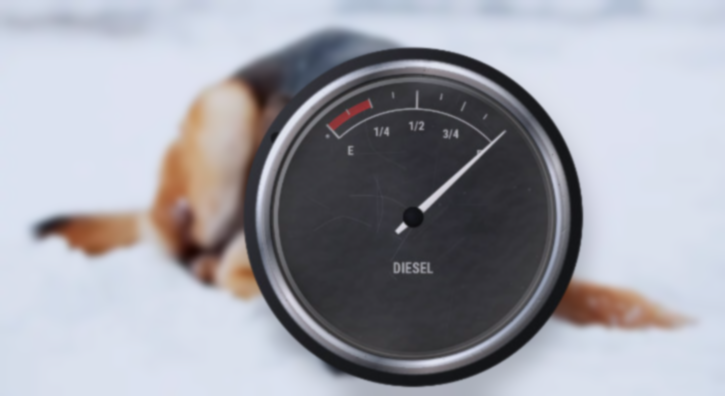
**1**
